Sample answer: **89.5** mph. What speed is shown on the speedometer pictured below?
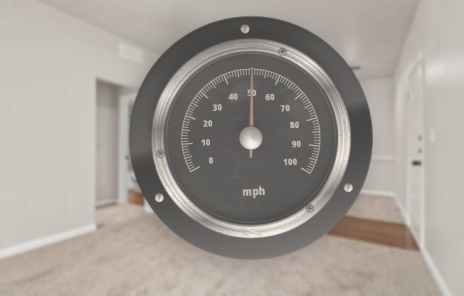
**50** mph
